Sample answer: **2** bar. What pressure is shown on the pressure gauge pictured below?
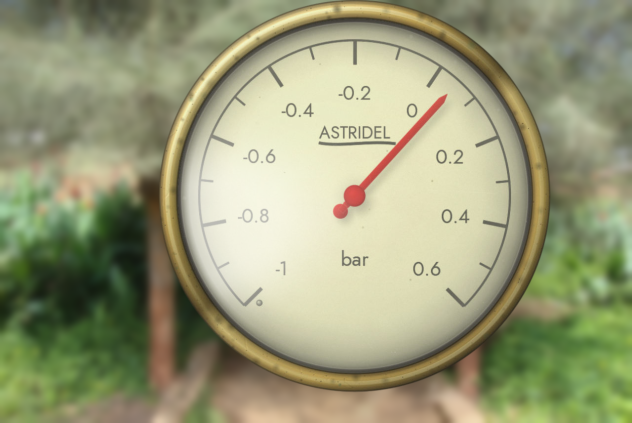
**0.05** bar
